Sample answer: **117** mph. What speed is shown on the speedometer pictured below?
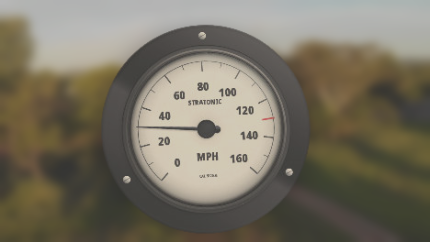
**30** mph
